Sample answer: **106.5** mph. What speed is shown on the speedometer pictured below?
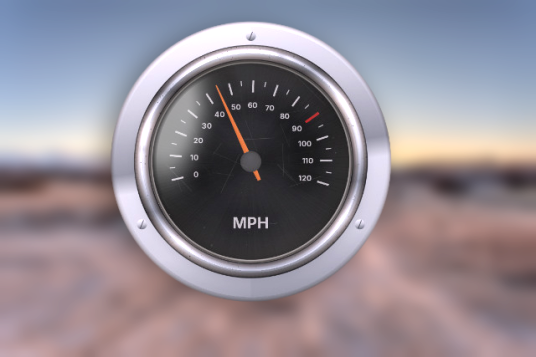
**45** mph
